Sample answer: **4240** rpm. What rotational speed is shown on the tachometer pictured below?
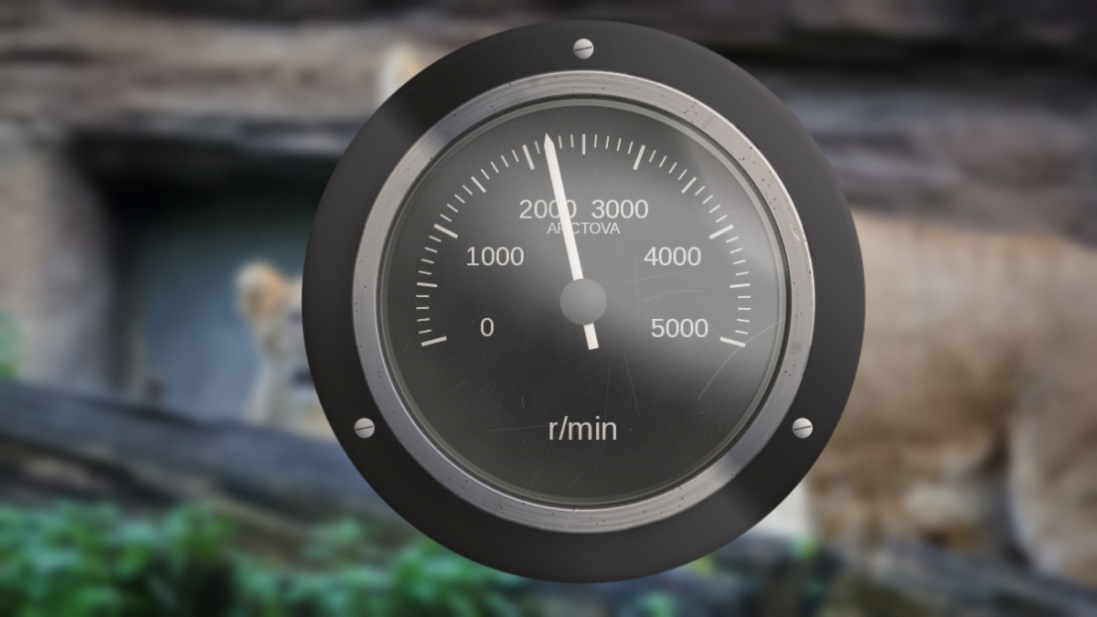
**2200** rpm
